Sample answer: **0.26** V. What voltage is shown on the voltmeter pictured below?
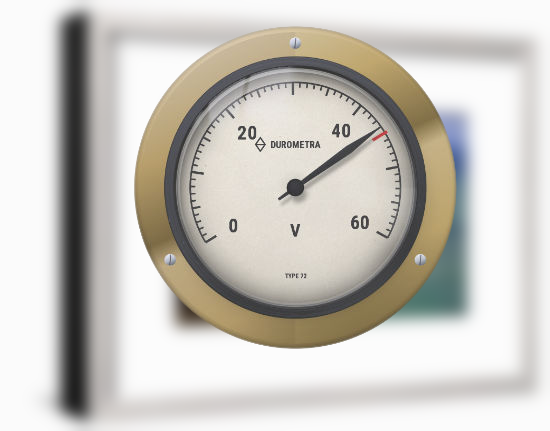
**44** V
